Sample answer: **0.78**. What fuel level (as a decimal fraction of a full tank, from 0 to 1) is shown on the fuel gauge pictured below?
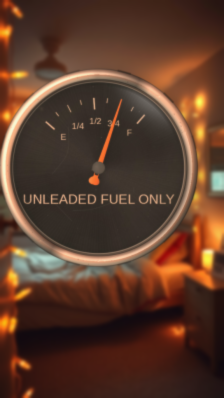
**0.75**
